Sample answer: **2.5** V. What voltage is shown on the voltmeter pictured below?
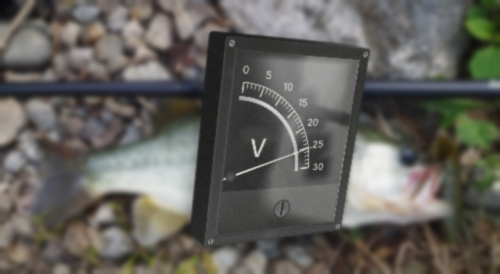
**25** V
